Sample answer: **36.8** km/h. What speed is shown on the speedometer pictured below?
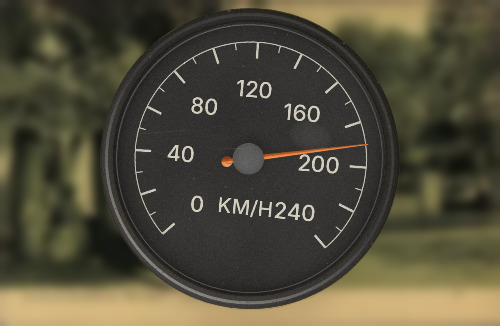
**190** km/h
